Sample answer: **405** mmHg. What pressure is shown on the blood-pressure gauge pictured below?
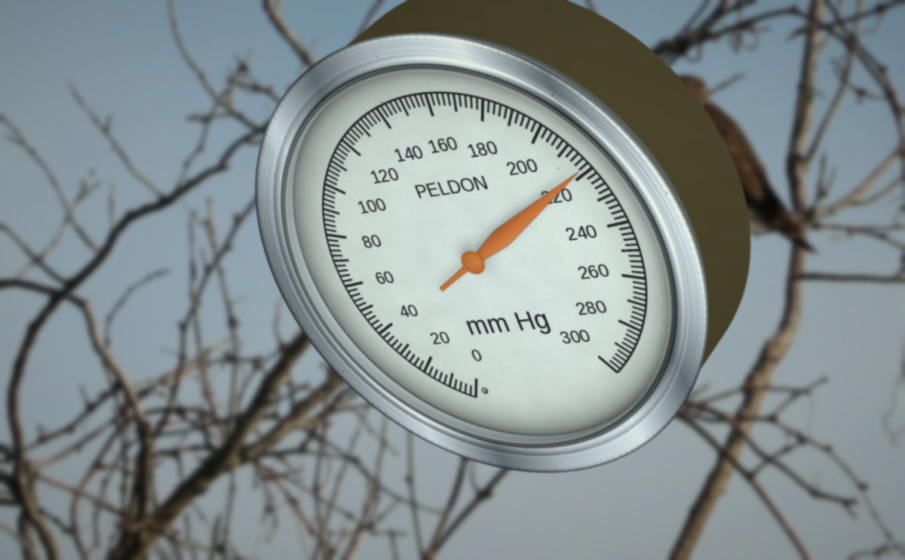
**218** mmHg
